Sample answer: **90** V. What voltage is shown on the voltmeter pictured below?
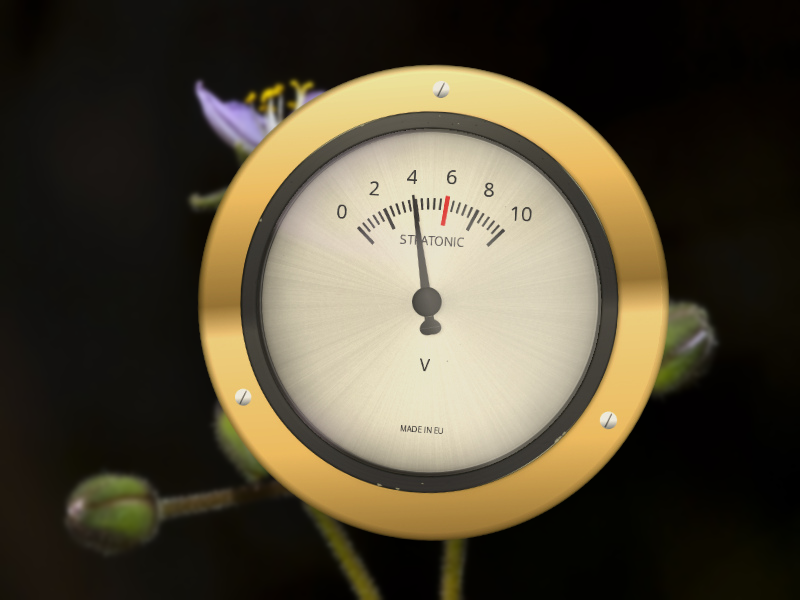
**4** V
